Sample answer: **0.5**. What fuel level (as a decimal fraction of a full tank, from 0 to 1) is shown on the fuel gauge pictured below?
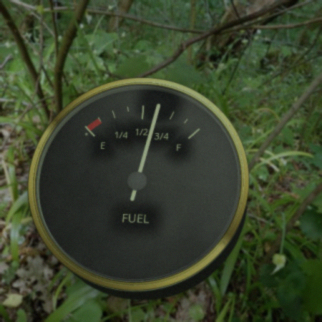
**0.625**
